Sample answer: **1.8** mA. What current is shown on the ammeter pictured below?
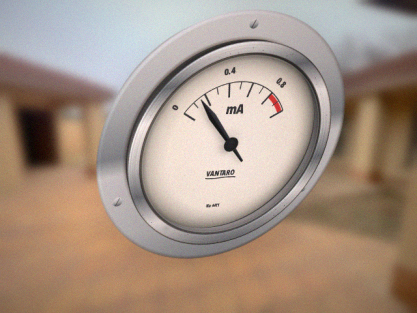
**0.15** mA
